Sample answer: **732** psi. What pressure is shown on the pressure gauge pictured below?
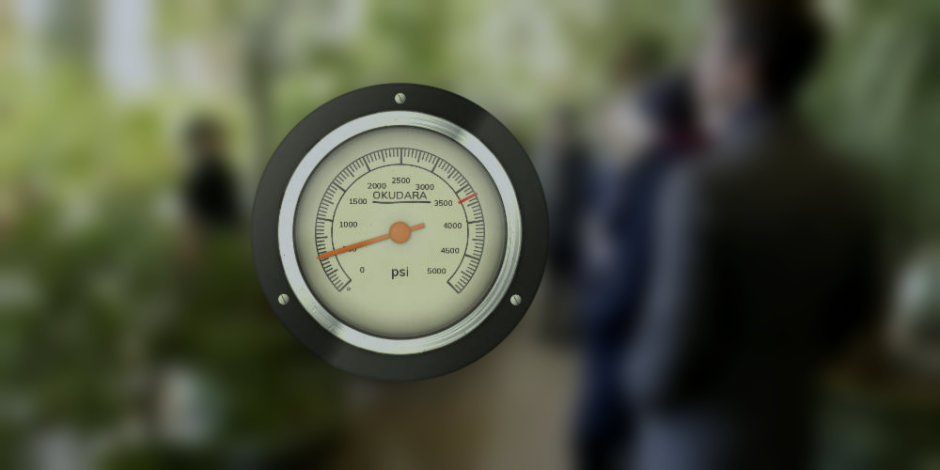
**500** psi
